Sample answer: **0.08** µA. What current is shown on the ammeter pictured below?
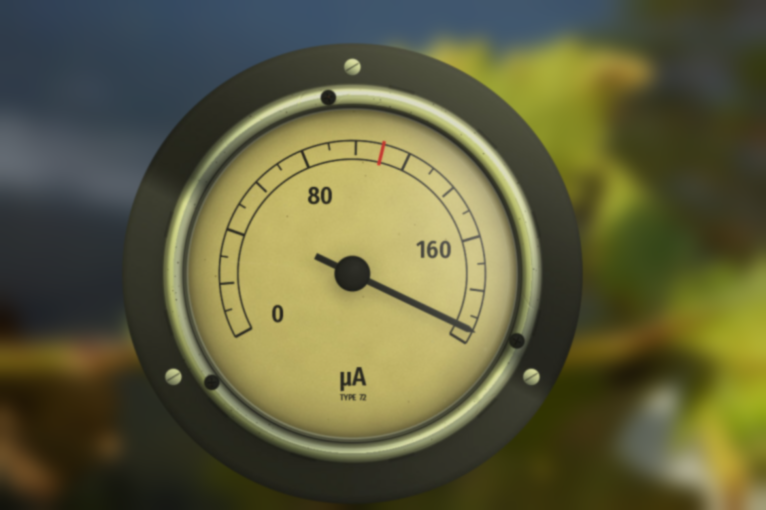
**195** µA
